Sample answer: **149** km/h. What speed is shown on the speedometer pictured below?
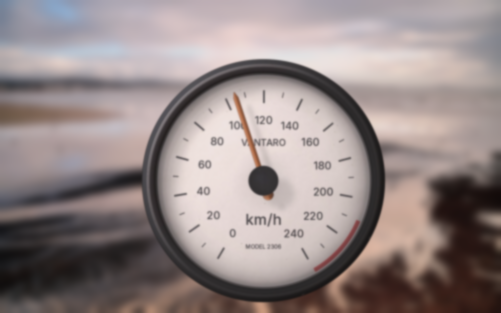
**105** km/h
